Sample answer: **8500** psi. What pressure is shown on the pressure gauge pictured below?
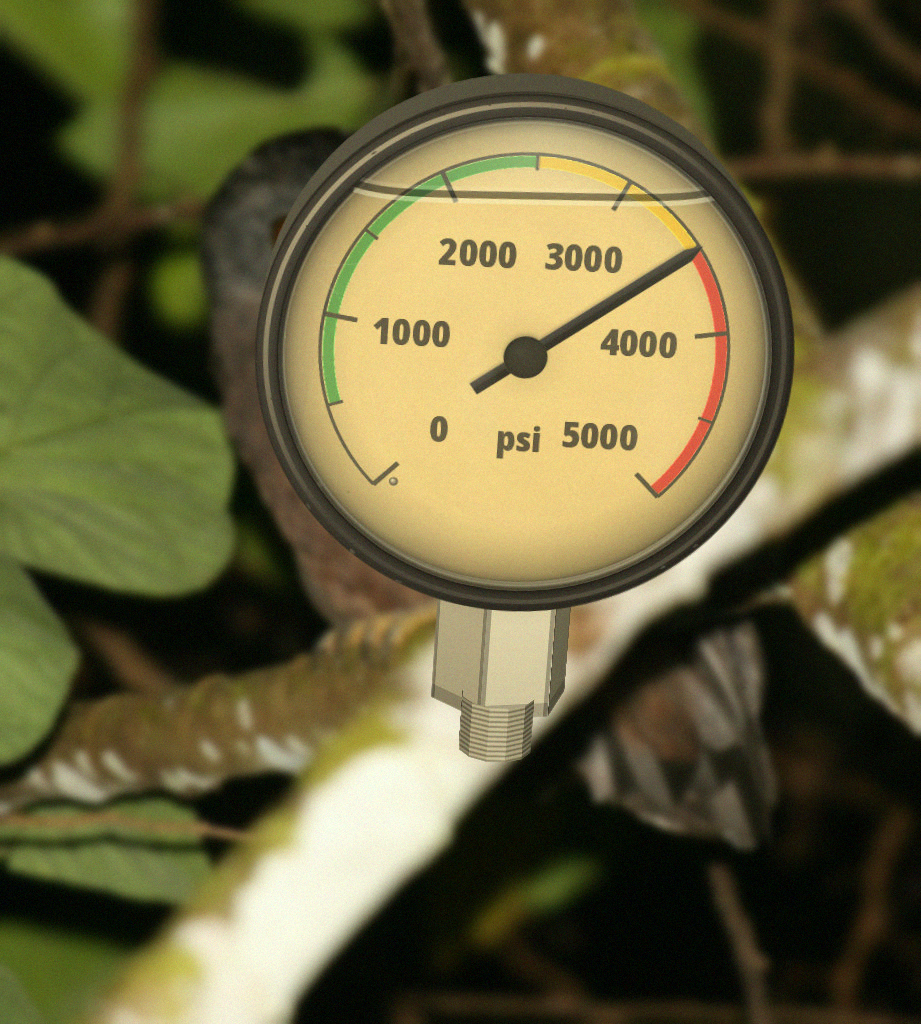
**3500** psi
